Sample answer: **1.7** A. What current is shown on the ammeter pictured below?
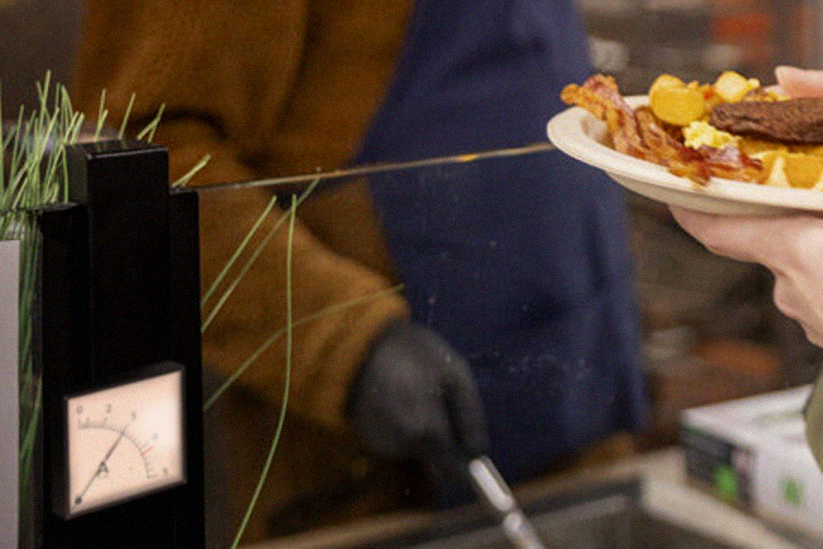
**3** A
